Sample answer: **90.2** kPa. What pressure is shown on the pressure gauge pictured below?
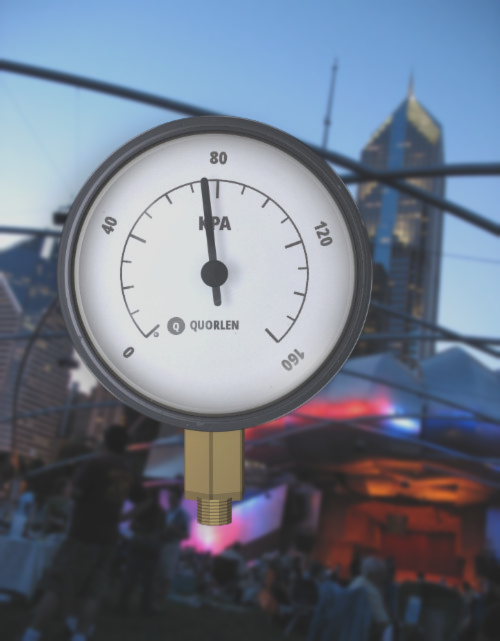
**75** kPa
